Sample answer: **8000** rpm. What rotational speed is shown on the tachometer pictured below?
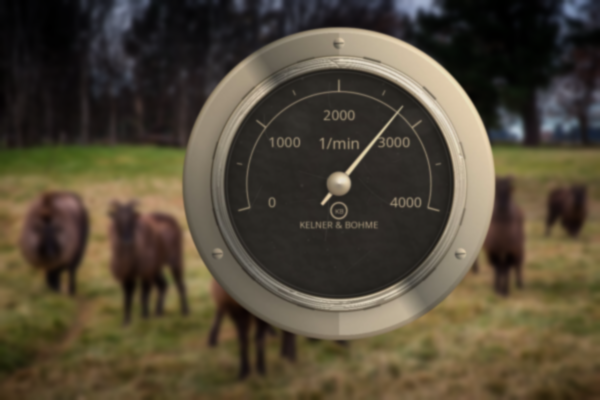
**2750** rpm
